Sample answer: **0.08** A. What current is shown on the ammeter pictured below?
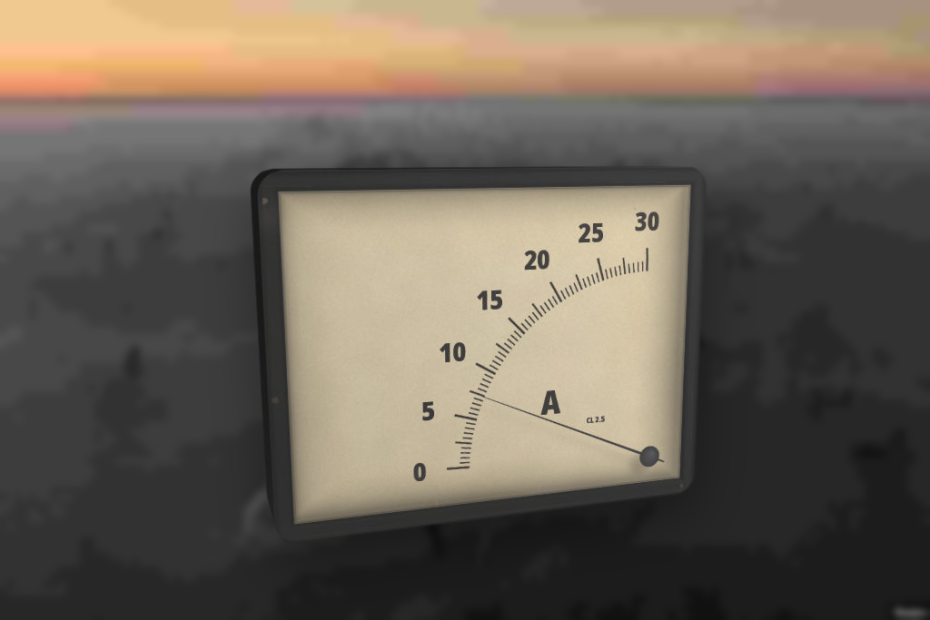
**7.5** A
